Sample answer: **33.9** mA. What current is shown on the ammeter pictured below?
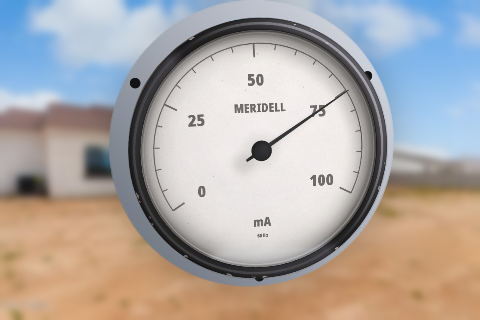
**75** mA
